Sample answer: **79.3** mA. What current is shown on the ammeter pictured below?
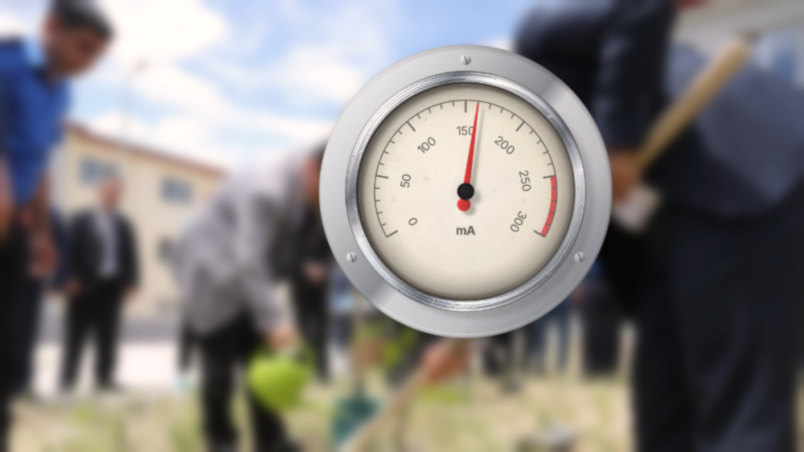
**160** mA
